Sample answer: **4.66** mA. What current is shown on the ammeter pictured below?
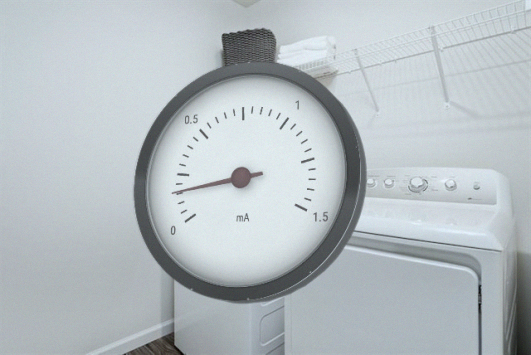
**0.15** mA
